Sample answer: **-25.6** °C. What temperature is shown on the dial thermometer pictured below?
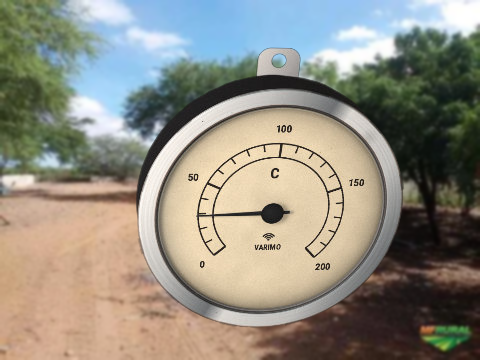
**30** °C
